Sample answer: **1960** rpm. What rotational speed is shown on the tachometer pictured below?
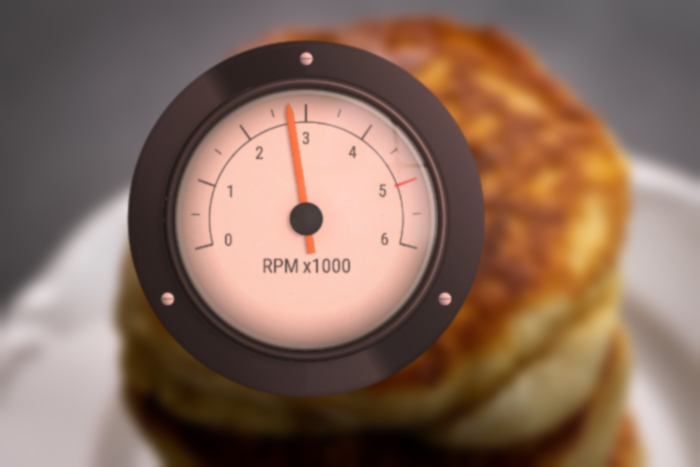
**2750** rpm
